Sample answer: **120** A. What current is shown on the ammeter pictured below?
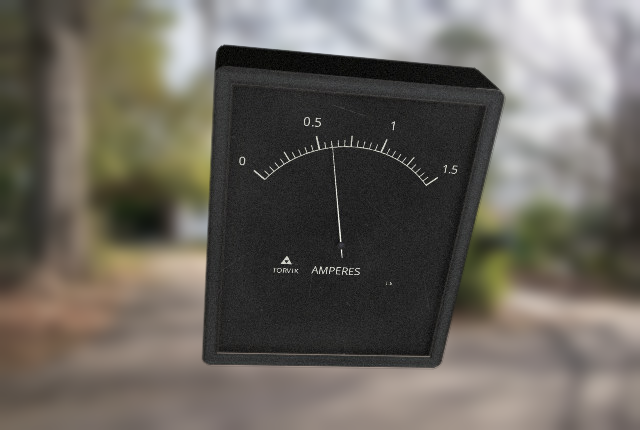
**0.6** A
